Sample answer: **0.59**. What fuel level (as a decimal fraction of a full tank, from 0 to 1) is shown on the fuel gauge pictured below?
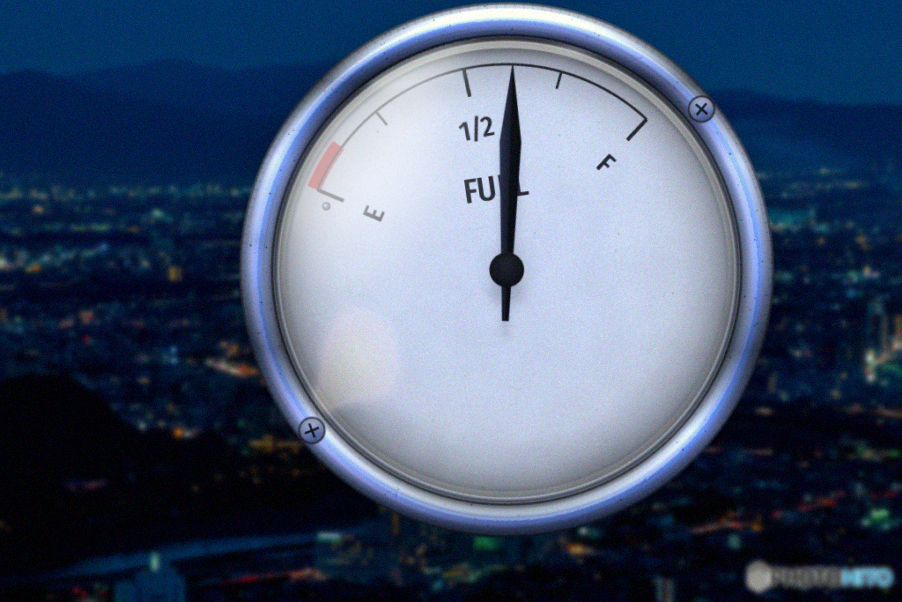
**0.625**
